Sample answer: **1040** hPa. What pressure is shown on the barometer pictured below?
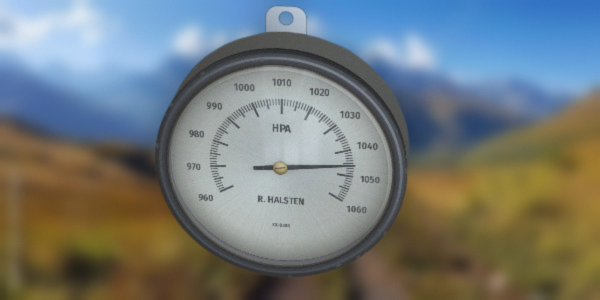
**1045** hPa
